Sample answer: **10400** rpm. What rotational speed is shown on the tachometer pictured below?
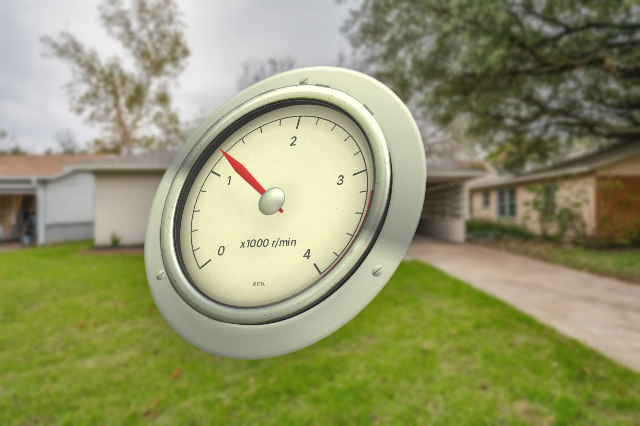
**1200** rpm
